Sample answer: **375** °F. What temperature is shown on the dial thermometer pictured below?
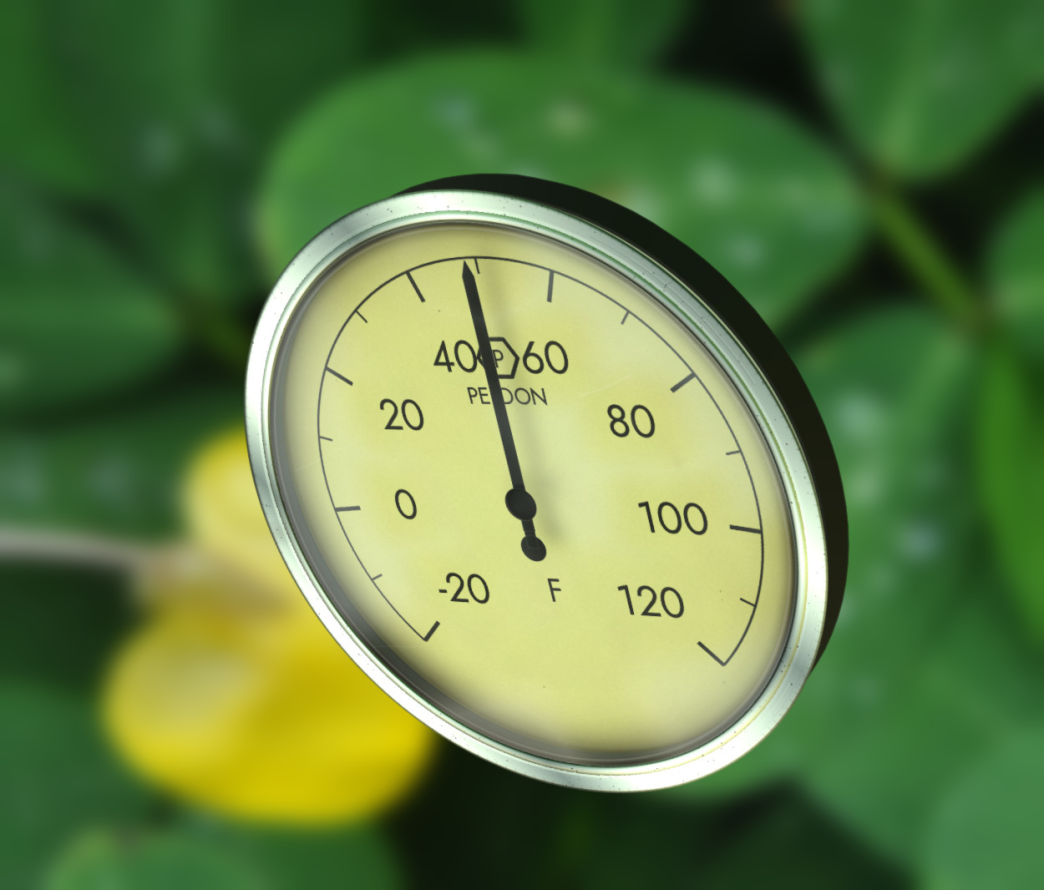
**50** °F
